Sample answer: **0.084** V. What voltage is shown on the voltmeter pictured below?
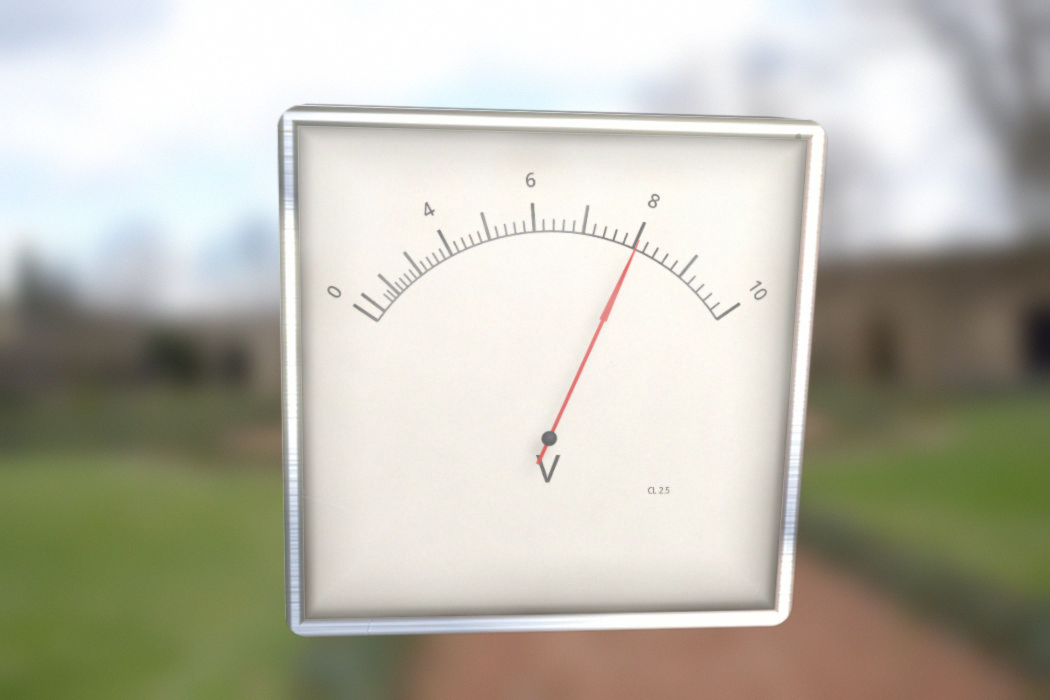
**8** V
